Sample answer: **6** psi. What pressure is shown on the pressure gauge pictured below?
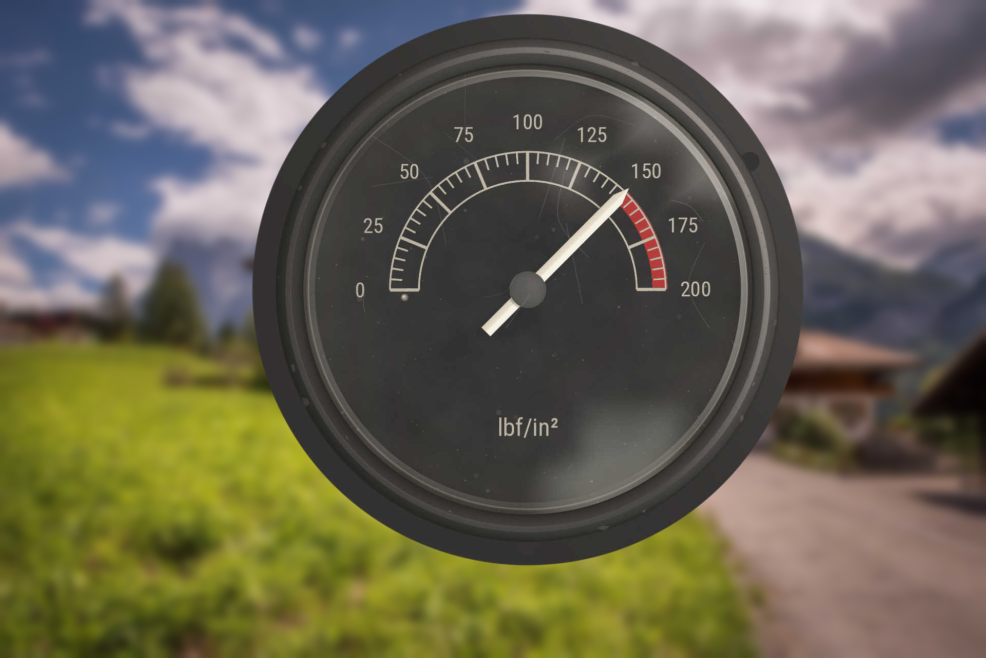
**150** psi
